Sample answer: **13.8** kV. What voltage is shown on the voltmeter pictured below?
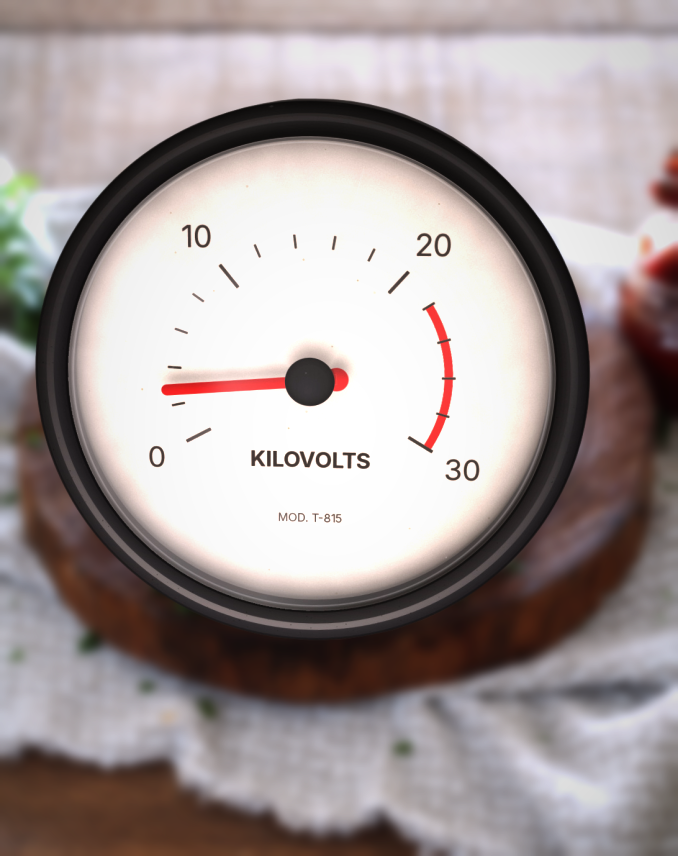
**3** kV
